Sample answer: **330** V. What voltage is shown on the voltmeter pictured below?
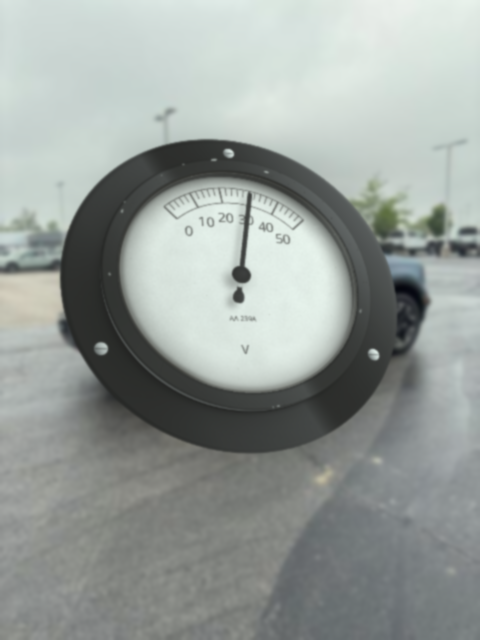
**30** V
